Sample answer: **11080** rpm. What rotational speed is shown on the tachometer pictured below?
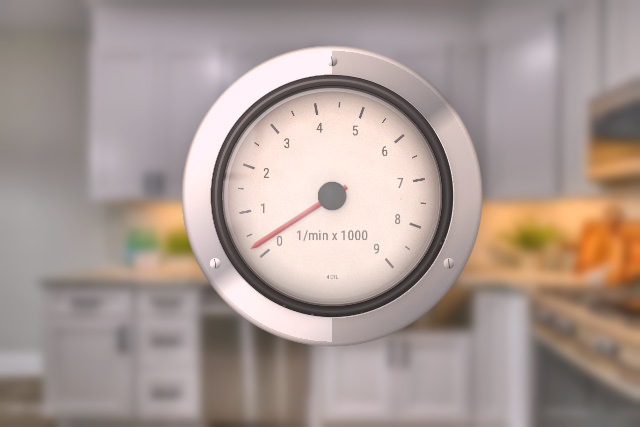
**250** rpm
